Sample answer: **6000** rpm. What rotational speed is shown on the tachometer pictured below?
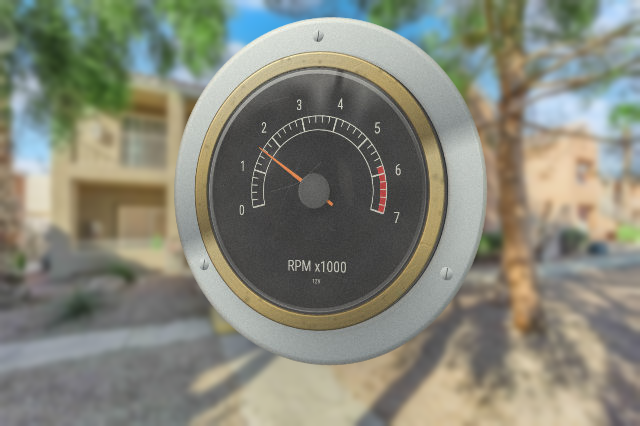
**1600** rpm
